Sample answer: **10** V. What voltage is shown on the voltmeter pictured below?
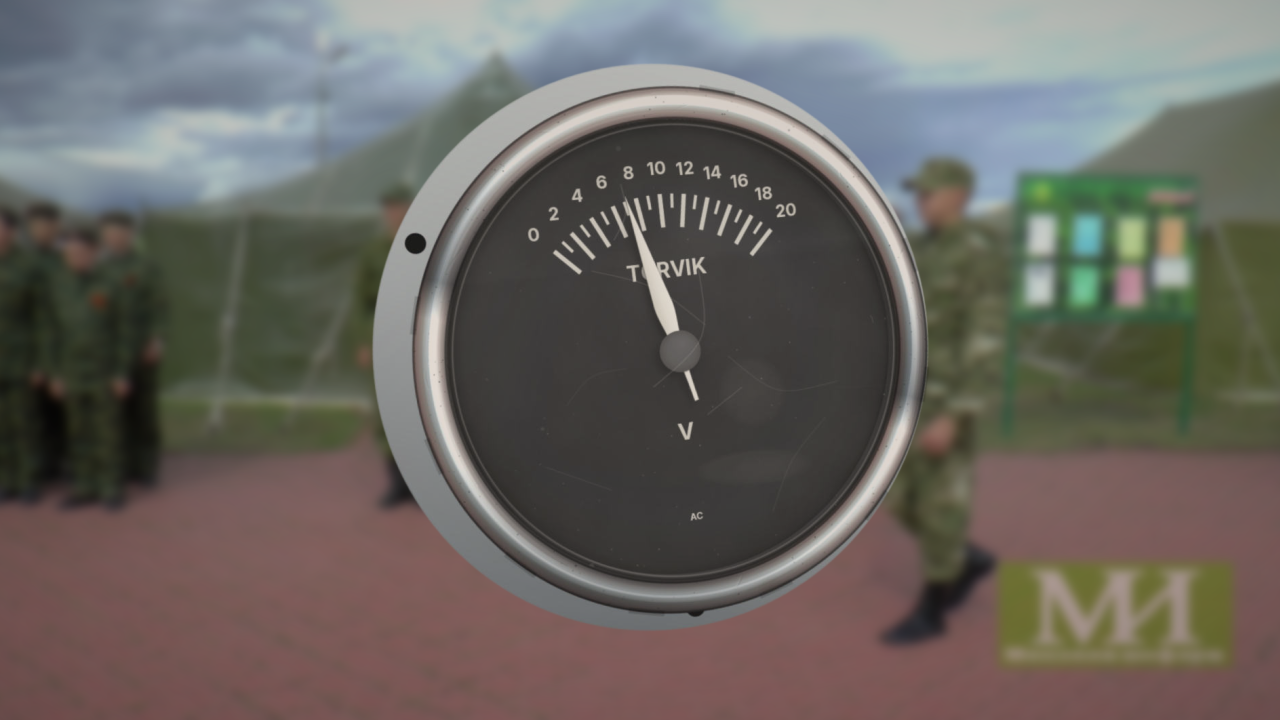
**7** V
